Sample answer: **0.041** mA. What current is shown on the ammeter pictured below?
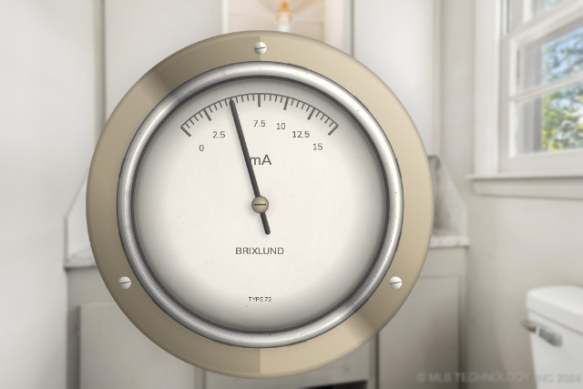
**5** mA
